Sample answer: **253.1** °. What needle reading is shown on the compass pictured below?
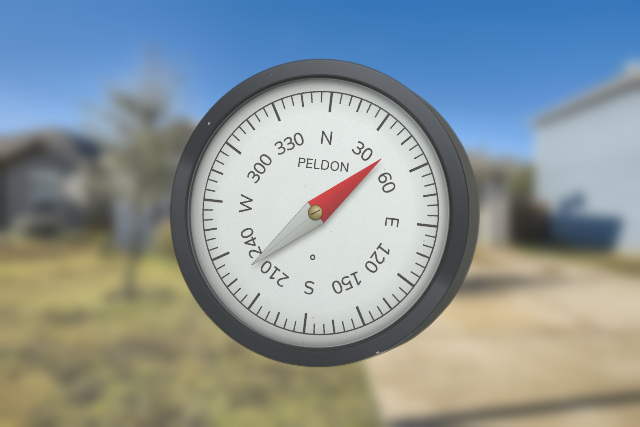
**45** °
